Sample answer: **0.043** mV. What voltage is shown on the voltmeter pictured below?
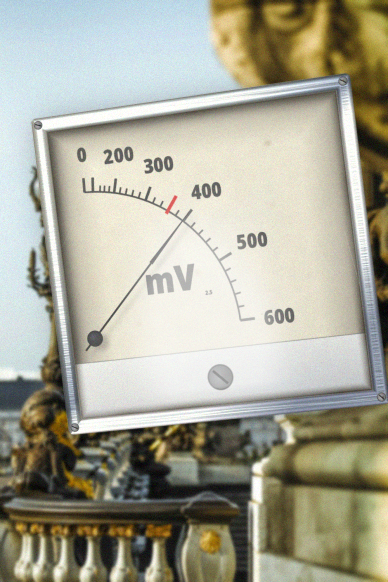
**400** mV
